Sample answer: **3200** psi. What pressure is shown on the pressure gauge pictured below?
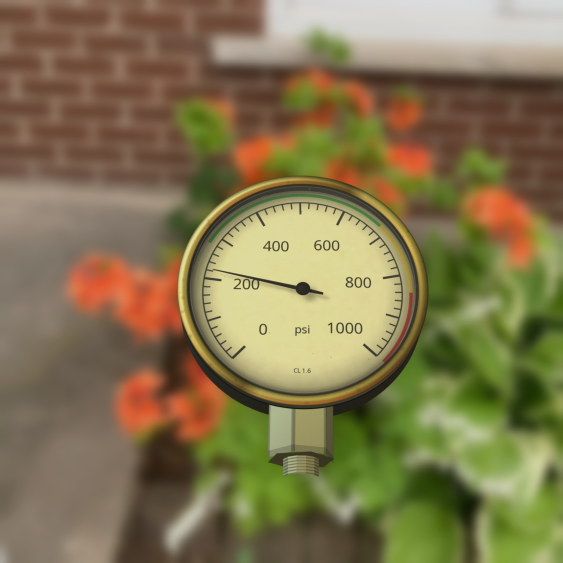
**220** psi
